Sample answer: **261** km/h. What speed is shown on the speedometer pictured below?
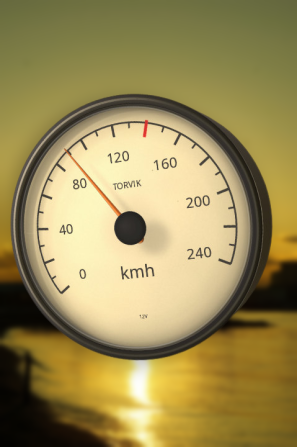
**90** km/h
